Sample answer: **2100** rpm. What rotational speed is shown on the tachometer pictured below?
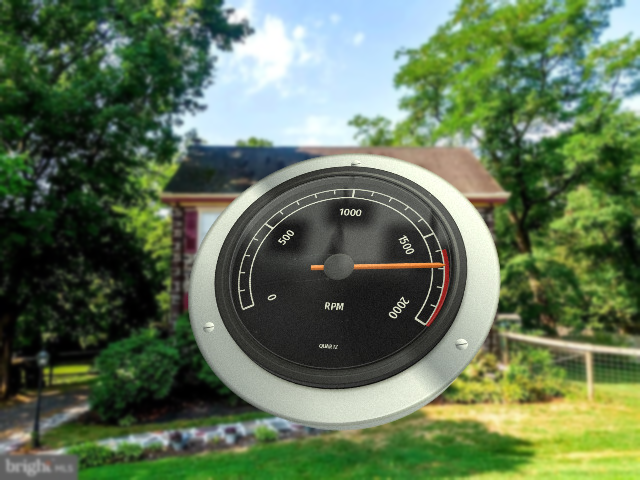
**1700** rpm
